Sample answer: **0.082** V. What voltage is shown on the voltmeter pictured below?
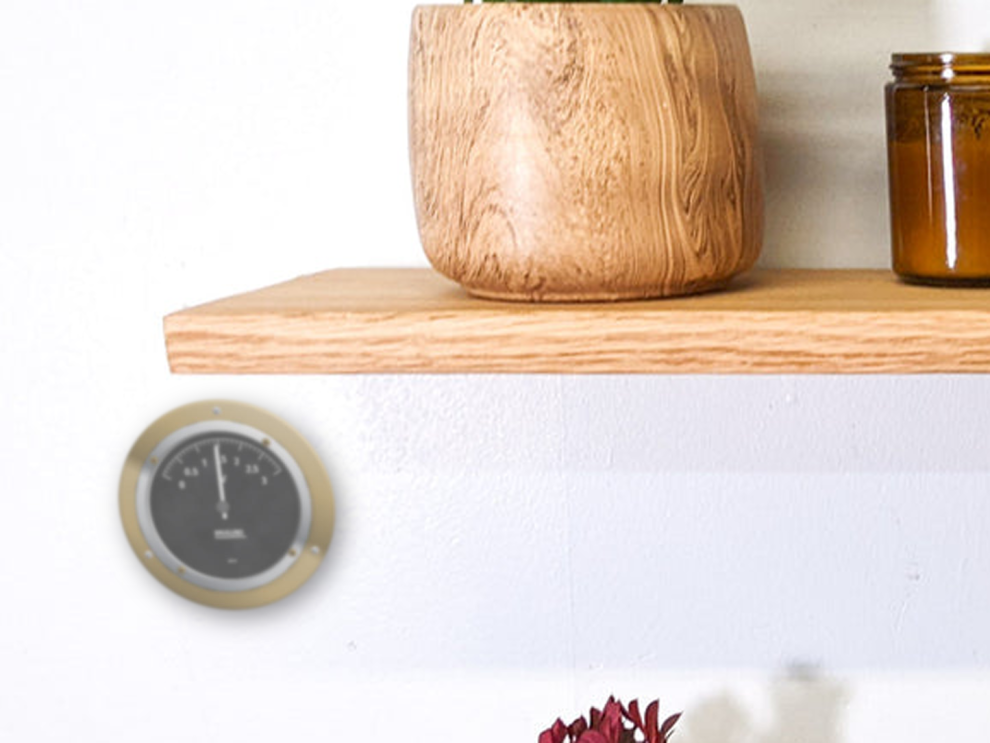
**1.5** V
